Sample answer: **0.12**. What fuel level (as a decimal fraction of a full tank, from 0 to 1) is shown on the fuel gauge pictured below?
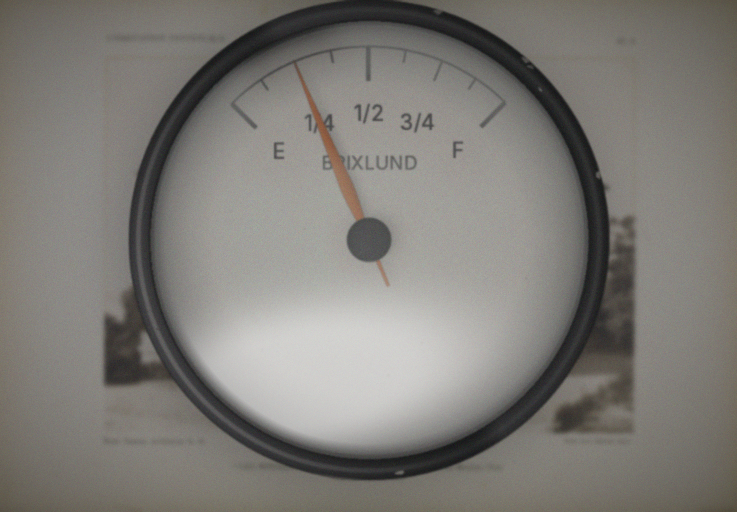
**0.25**
